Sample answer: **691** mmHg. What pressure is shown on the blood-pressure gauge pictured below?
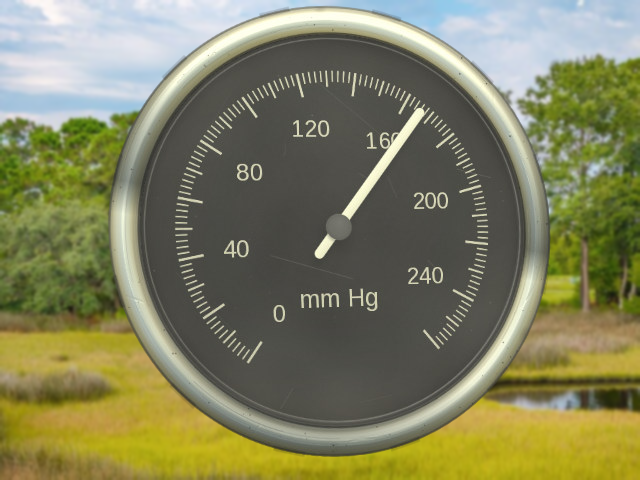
**166** mmHg
